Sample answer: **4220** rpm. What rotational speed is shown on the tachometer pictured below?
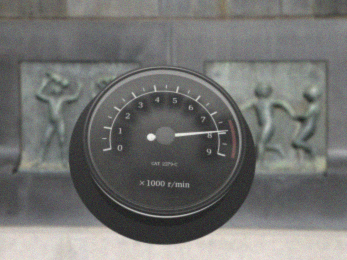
**8000** rpm
